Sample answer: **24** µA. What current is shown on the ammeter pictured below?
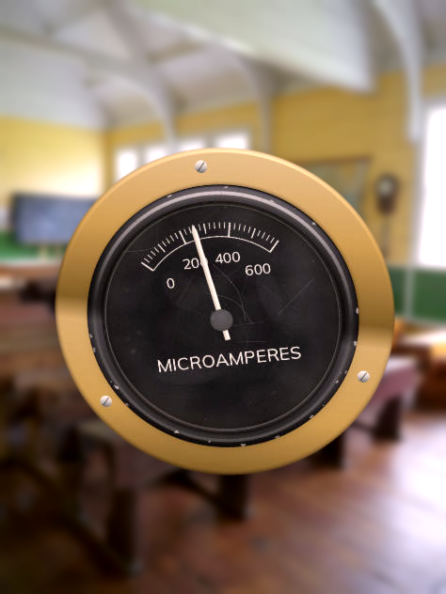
**260** µA
